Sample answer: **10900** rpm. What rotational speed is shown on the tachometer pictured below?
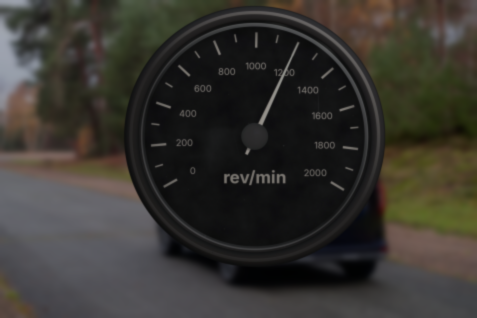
**1200** rpm
